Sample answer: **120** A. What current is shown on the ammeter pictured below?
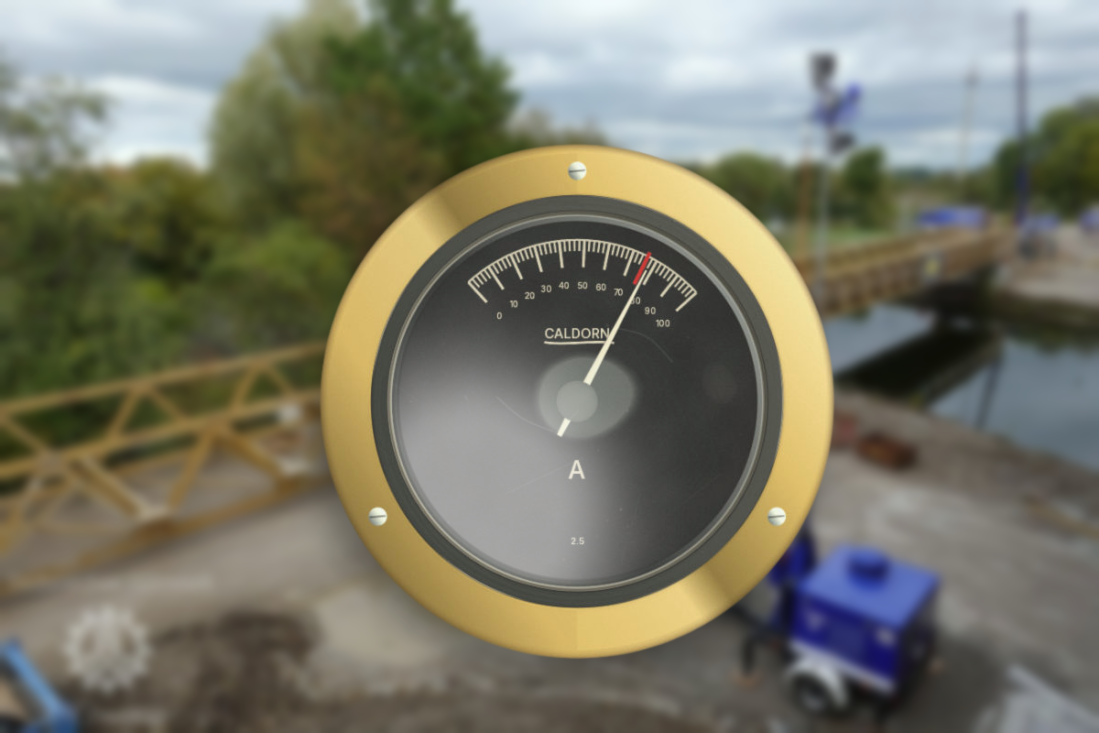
**78** A
